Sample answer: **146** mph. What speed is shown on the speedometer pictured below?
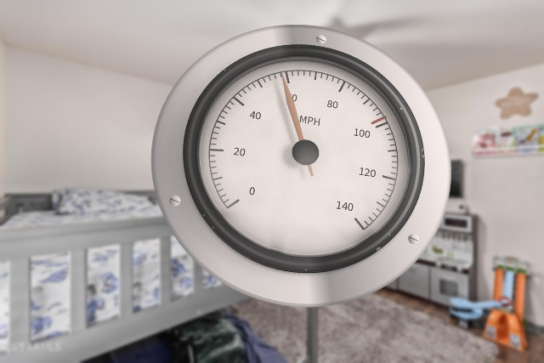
**58** mph
